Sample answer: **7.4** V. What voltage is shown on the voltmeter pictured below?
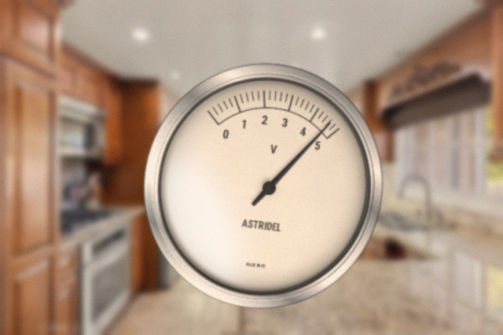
**4.6** V
